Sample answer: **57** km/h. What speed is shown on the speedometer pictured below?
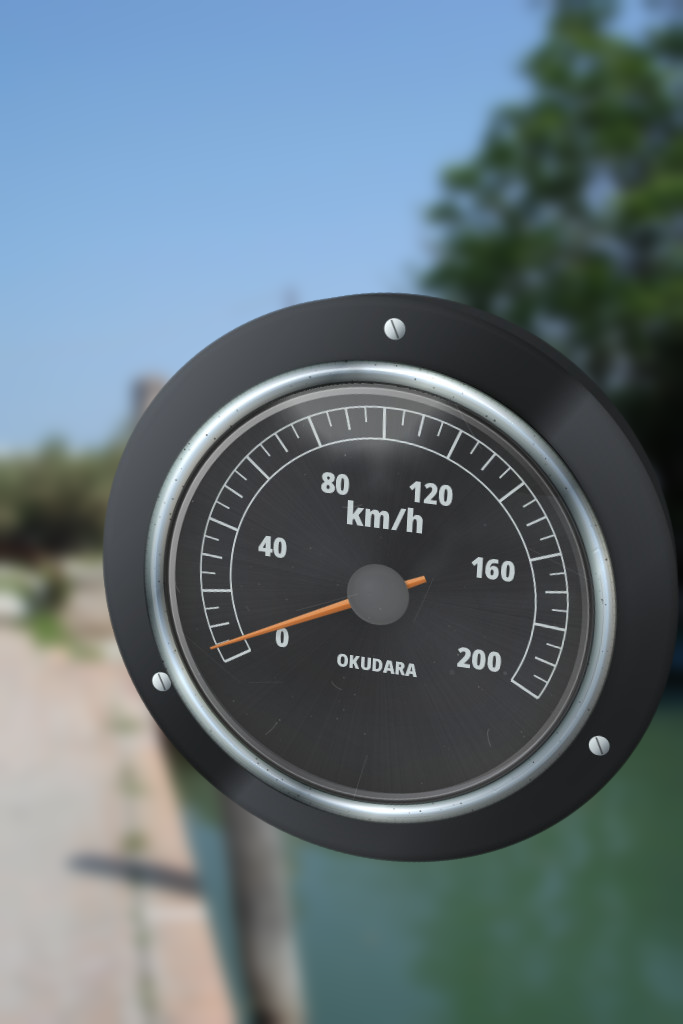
**5** km/h
